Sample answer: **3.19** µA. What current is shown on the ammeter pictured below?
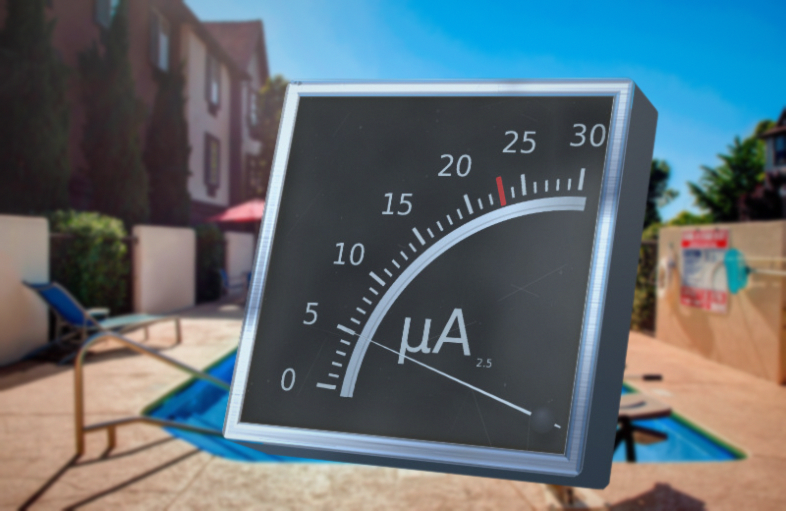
**5** µA
